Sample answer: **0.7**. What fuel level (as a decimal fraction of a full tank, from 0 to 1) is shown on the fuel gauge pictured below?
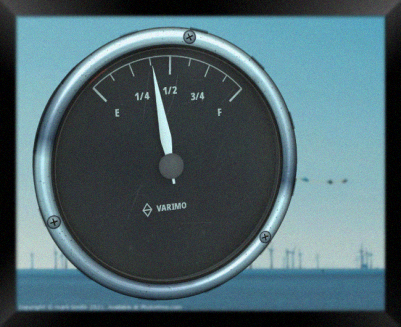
**0.375**
